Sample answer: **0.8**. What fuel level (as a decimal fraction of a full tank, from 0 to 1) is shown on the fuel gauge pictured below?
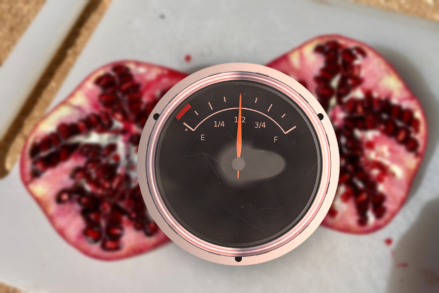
**0.5**
